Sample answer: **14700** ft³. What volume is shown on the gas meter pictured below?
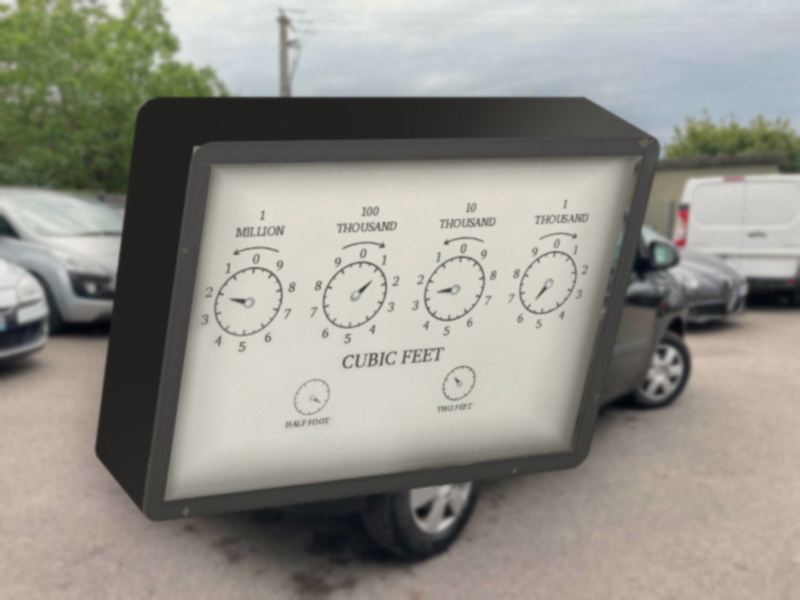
**212600** ft³
